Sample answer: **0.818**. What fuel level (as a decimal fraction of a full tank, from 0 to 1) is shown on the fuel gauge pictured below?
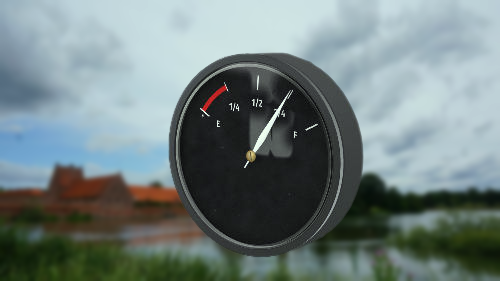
**0.75**
